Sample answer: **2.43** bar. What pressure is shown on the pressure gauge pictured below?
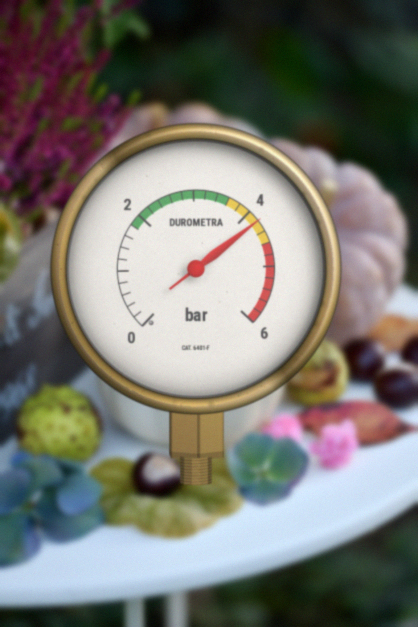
**4.2** bar
